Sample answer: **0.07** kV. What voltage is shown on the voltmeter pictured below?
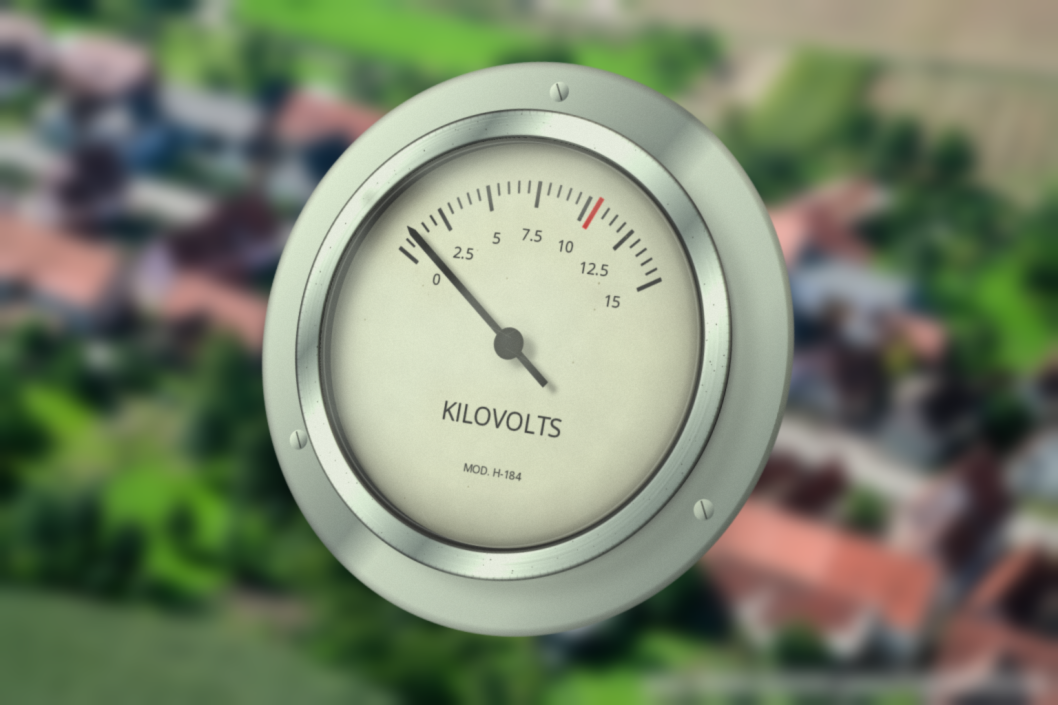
**1** kV
